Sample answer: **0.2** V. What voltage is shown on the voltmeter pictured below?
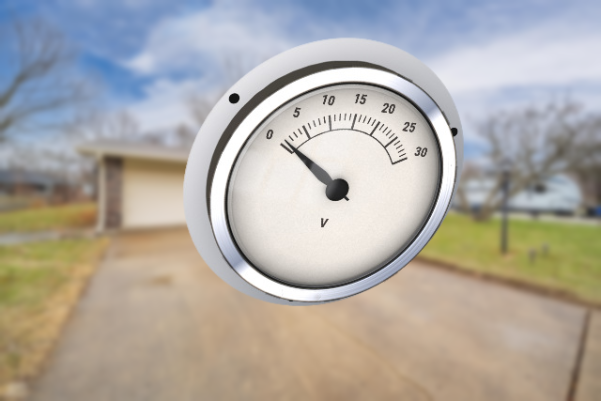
**1** V
